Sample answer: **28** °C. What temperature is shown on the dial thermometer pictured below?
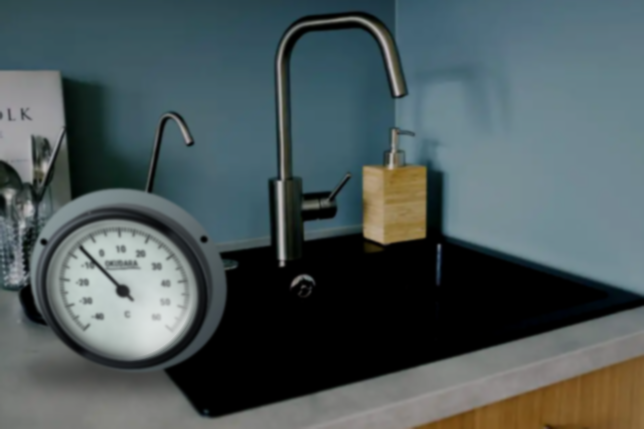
**-5** °C
